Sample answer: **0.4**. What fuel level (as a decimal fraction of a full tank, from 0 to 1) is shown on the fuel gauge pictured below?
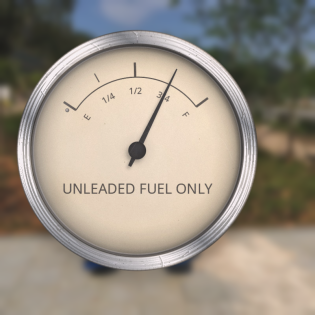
**0.75**
